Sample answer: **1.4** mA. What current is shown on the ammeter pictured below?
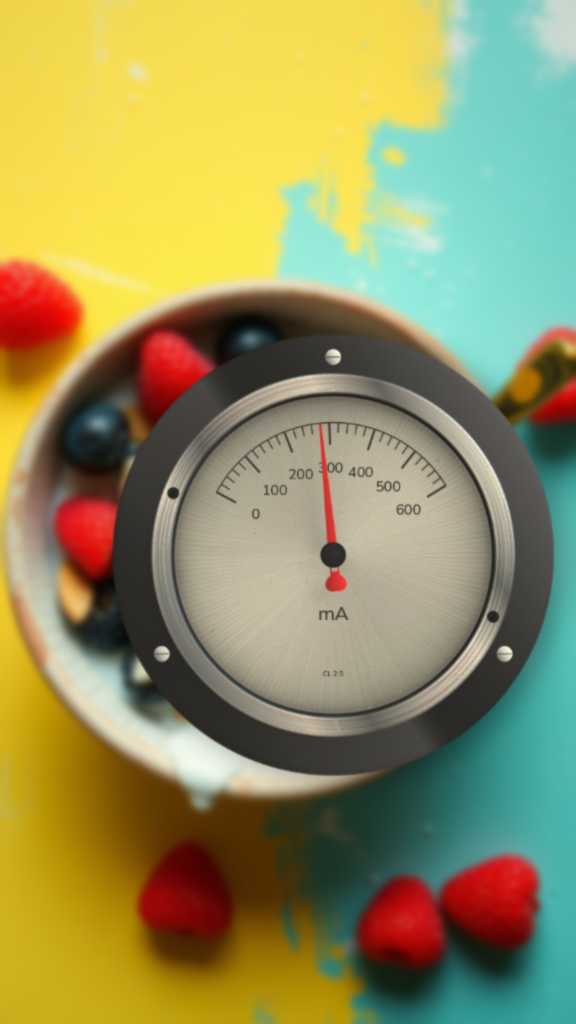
**280** mA
